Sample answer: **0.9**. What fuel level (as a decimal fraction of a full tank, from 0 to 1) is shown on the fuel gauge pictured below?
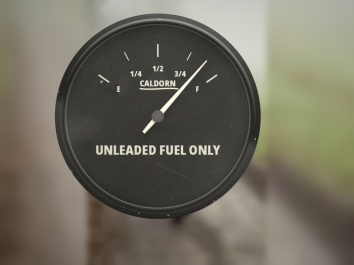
**0.875**
